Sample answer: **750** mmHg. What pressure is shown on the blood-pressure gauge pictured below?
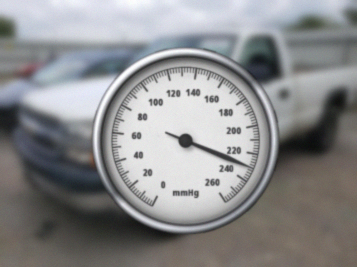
**230** mmHg
